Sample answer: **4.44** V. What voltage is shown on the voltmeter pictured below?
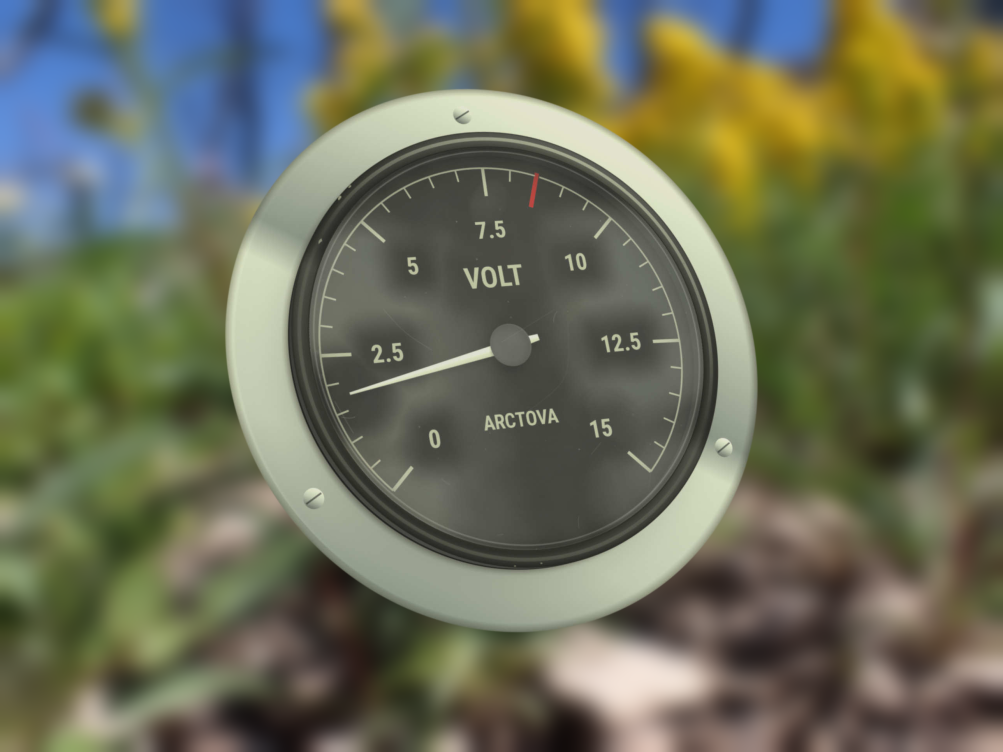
**1.75** V
